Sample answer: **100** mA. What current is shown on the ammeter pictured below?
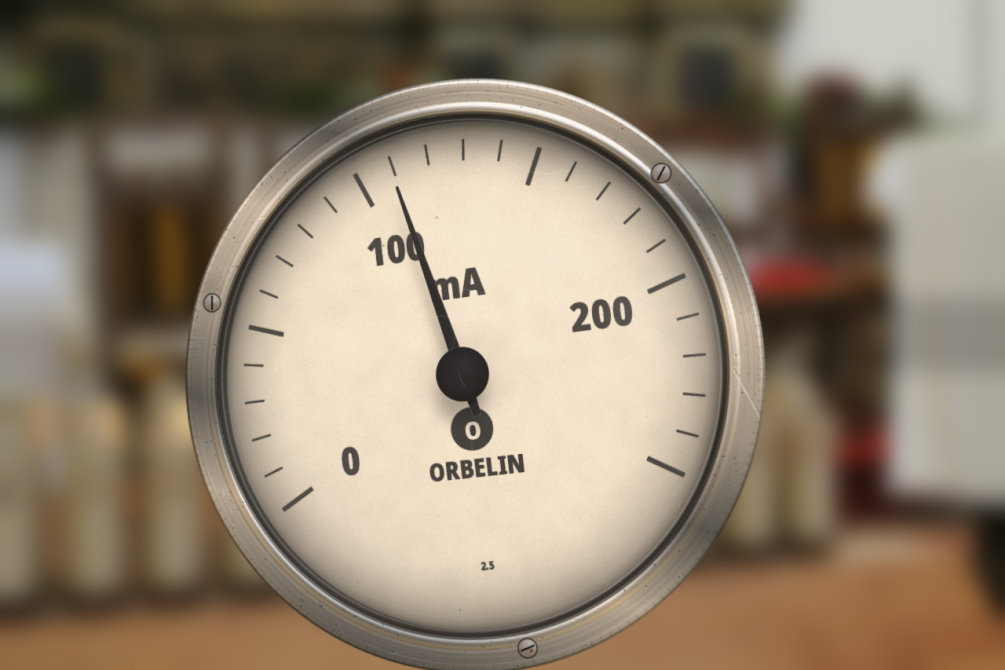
**110** mA
